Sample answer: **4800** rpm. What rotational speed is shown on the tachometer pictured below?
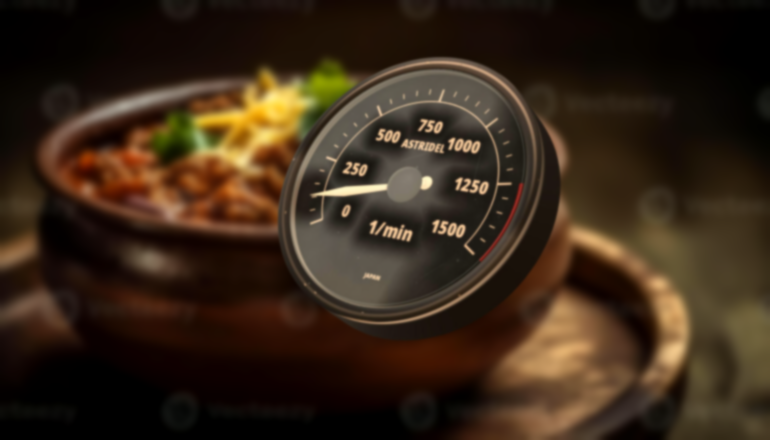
**100** rpm
